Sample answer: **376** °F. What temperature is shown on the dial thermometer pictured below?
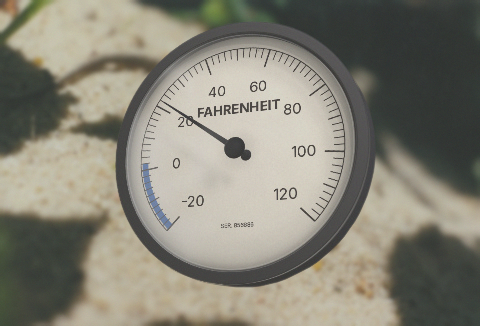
**22** °F
